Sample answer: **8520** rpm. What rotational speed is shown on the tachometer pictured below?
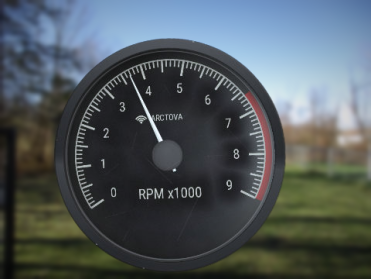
**3700** rpm
